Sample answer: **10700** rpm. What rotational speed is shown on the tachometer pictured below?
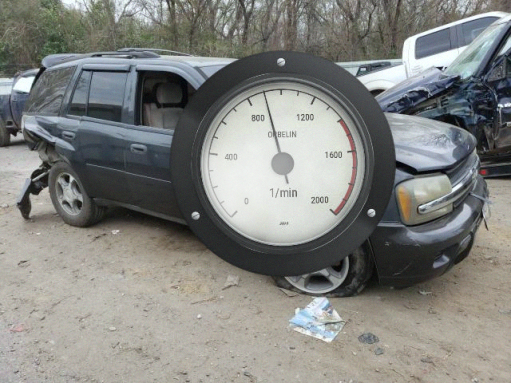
**900** rpm
